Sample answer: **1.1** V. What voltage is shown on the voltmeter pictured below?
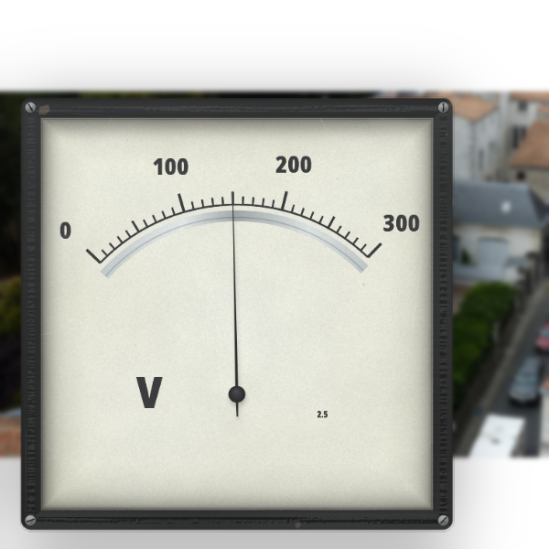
**150** V
